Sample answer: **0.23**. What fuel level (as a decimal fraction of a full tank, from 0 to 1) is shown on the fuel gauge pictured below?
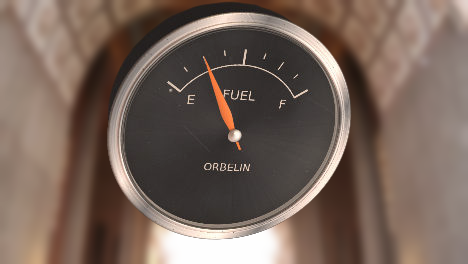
**0.25**
